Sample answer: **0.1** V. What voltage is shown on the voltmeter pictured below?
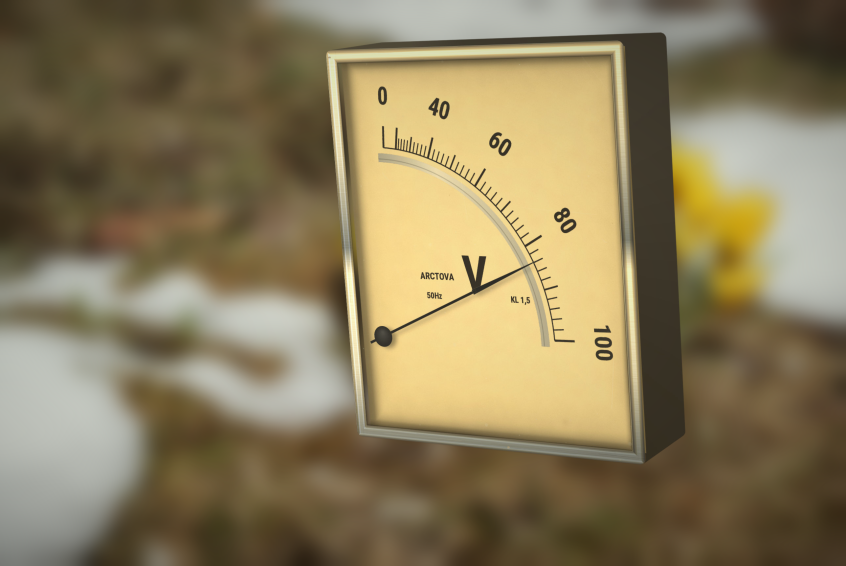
**84** V
